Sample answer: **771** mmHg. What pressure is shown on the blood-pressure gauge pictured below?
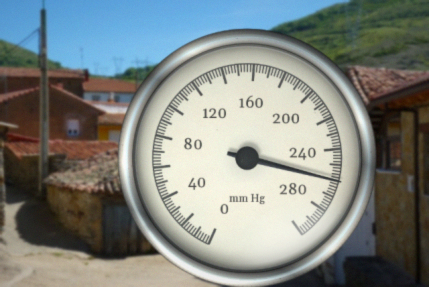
**260** mmHg
